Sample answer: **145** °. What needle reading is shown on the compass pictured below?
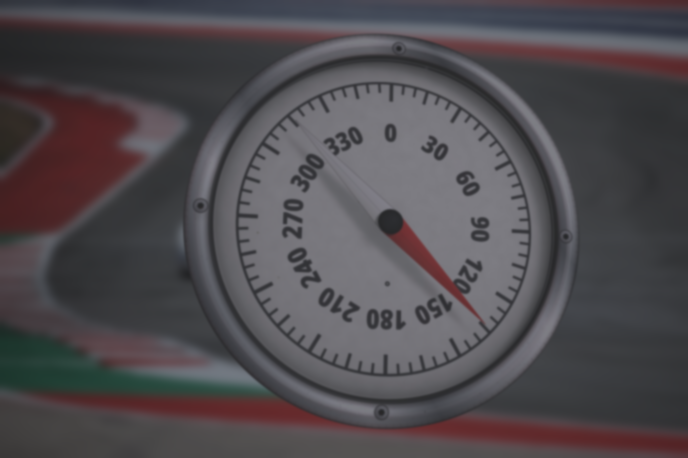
**135** °
